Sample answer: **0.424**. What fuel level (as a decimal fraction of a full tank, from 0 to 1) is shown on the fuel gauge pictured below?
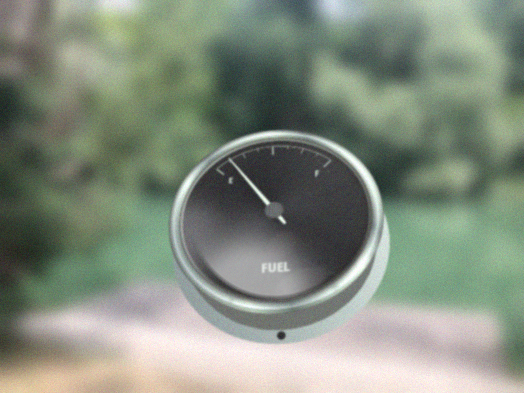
**0.125**
